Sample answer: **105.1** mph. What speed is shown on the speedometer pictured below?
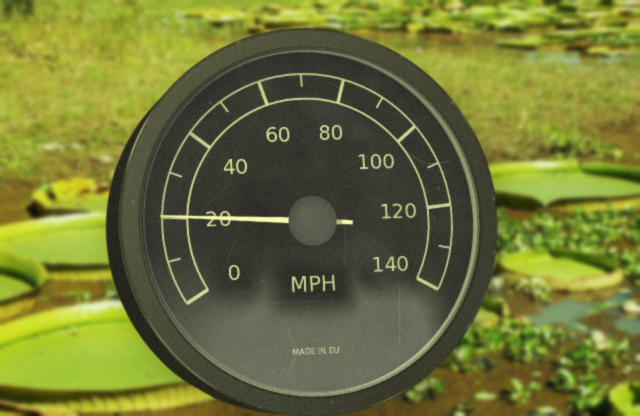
**20** mph
